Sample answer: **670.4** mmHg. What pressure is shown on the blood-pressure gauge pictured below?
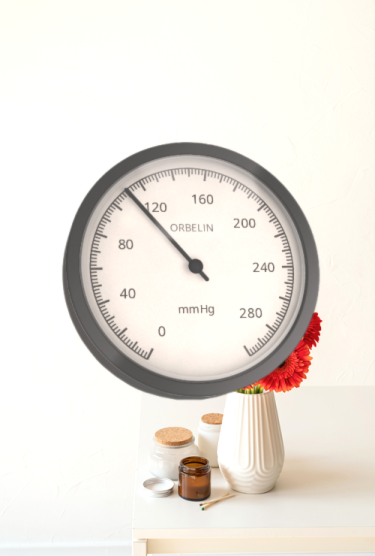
**110** mmHg
